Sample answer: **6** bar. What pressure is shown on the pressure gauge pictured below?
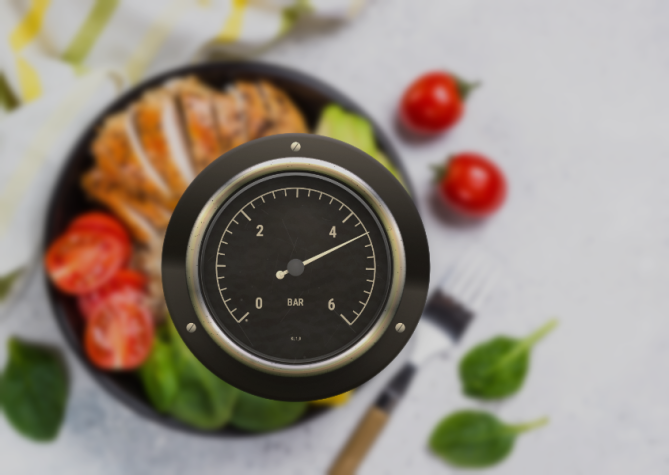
**4.4** bar
